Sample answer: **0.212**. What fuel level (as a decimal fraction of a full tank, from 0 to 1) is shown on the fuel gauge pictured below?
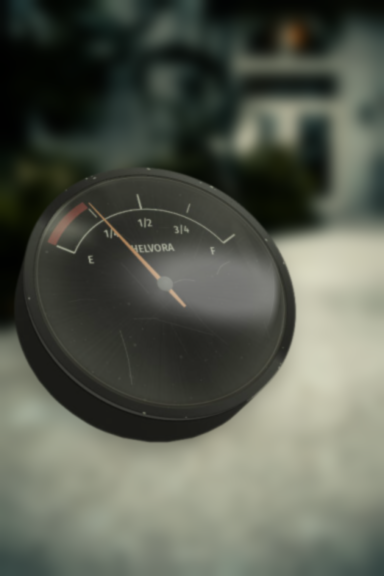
**0.25**
